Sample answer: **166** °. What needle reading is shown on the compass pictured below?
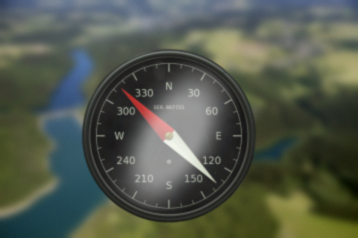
**315** °
